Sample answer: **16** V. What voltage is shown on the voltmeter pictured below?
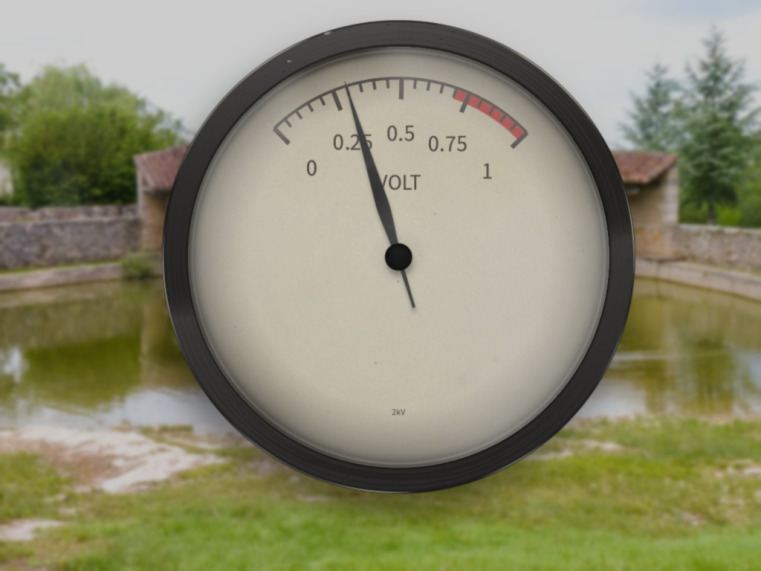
**0.3** V
